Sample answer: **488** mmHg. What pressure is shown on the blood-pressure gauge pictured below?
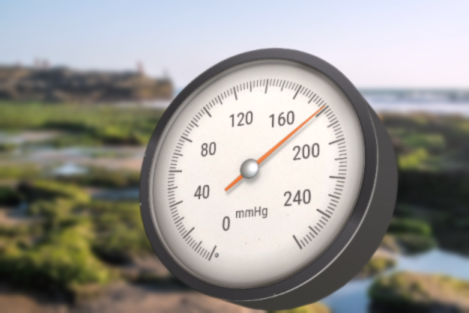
**180** mmHg
